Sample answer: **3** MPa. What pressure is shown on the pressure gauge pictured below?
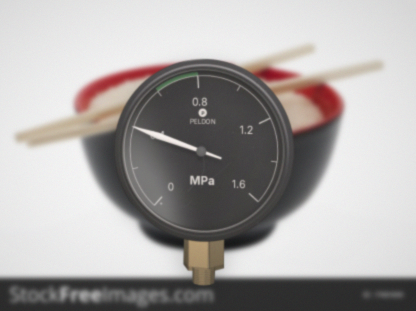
**0.4** MPa
